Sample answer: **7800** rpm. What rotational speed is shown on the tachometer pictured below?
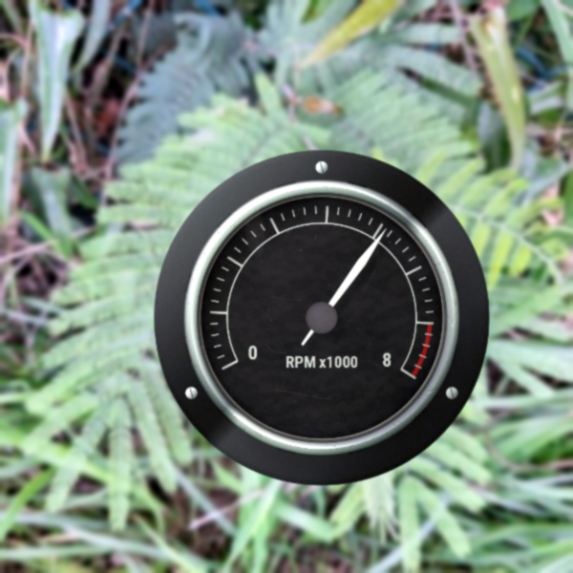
**5100** rpm
